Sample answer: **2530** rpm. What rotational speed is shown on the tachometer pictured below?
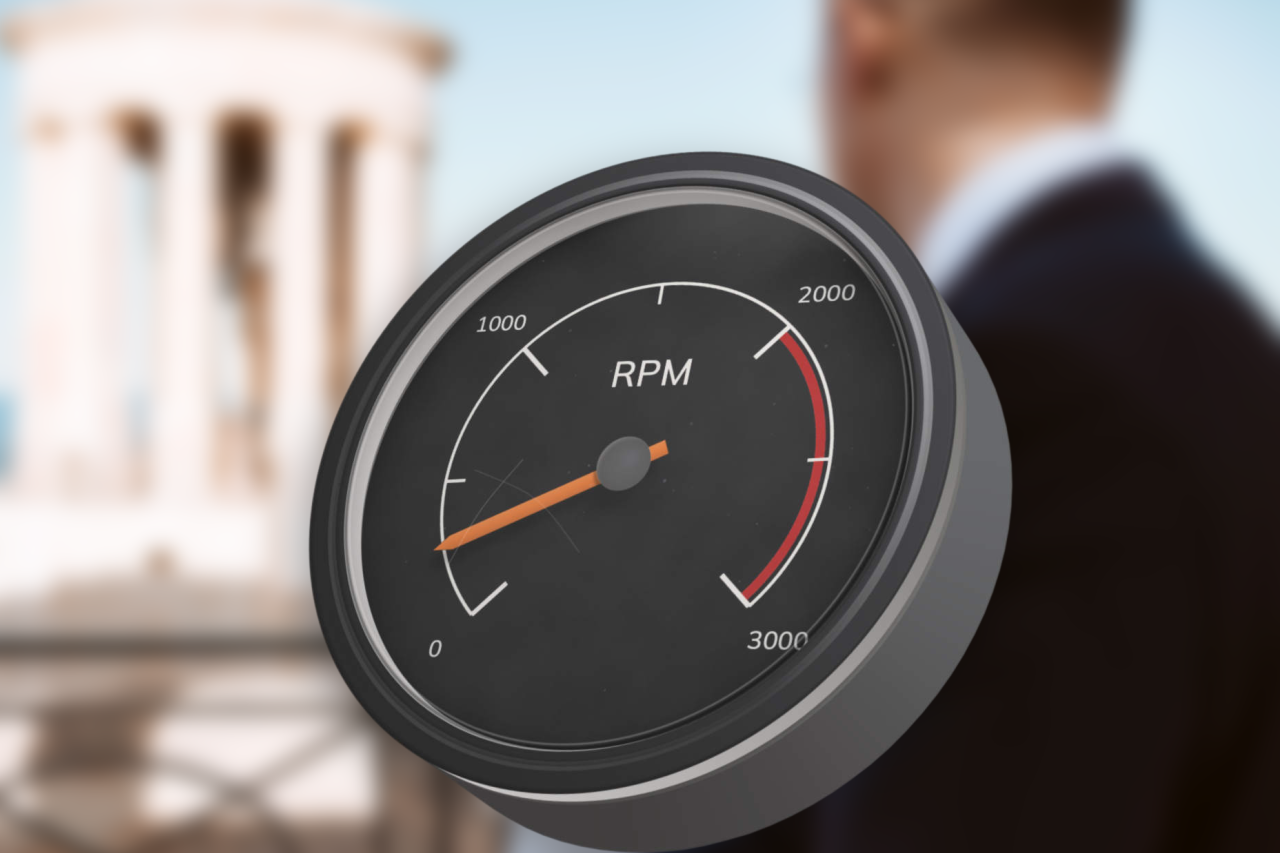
**250** rpm
